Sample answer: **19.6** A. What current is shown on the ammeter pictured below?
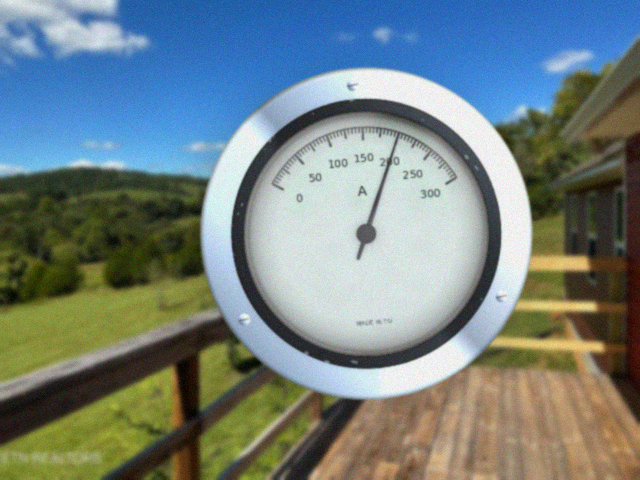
**200** A
